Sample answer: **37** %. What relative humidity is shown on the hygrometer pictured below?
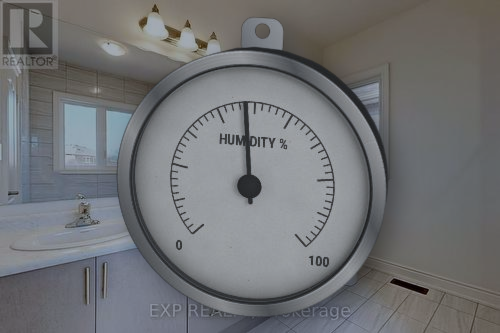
**48** %
